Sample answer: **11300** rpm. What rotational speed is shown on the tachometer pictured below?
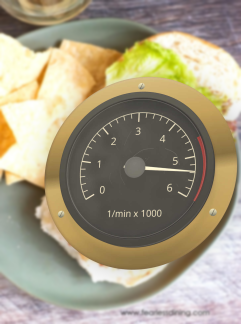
**5400** rpm
